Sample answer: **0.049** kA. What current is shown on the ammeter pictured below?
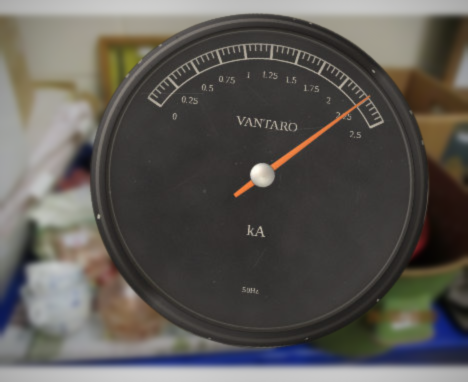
**2.25** kA
